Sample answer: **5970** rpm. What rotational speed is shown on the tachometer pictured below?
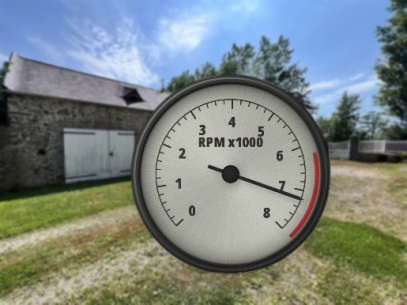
**7200** rpm
